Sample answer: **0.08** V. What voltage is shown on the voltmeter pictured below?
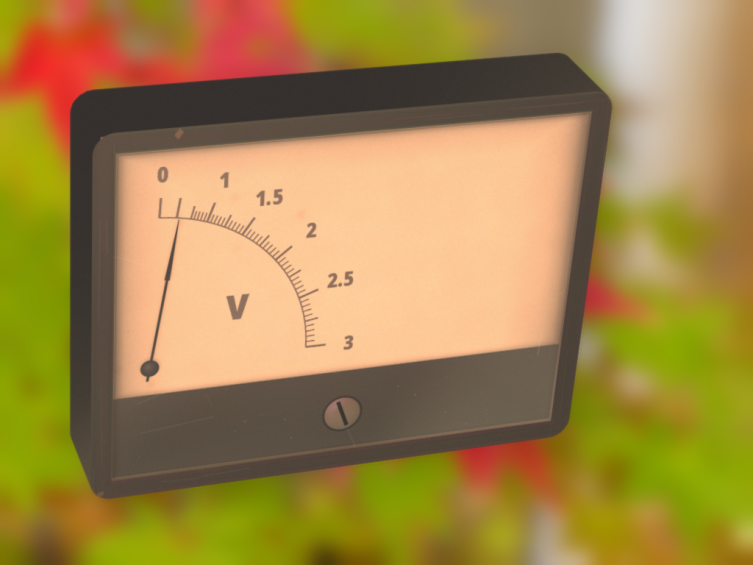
**0.5** V
